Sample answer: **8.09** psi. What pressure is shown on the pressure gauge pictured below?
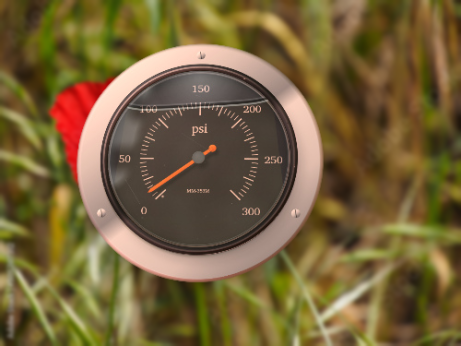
**10** psi
